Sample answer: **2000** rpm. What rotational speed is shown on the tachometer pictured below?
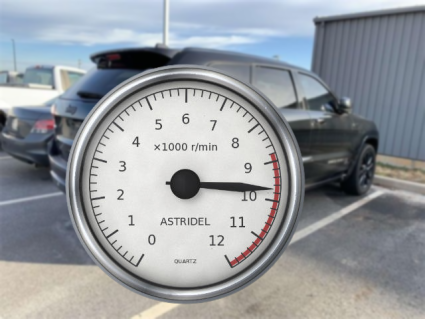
**9700** rpm
